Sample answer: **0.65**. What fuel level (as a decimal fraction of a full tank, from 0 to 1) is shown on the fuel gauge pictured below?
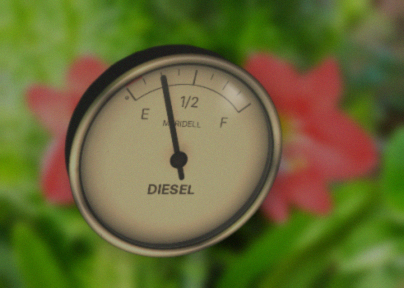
**0.25**
